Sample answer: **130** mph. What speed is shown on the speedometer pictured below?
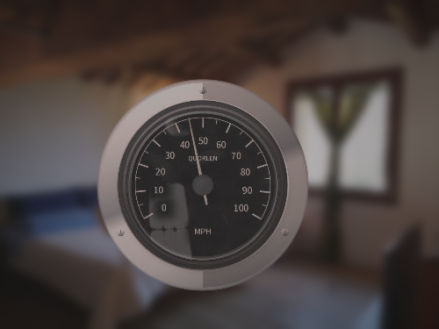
**45** mph
